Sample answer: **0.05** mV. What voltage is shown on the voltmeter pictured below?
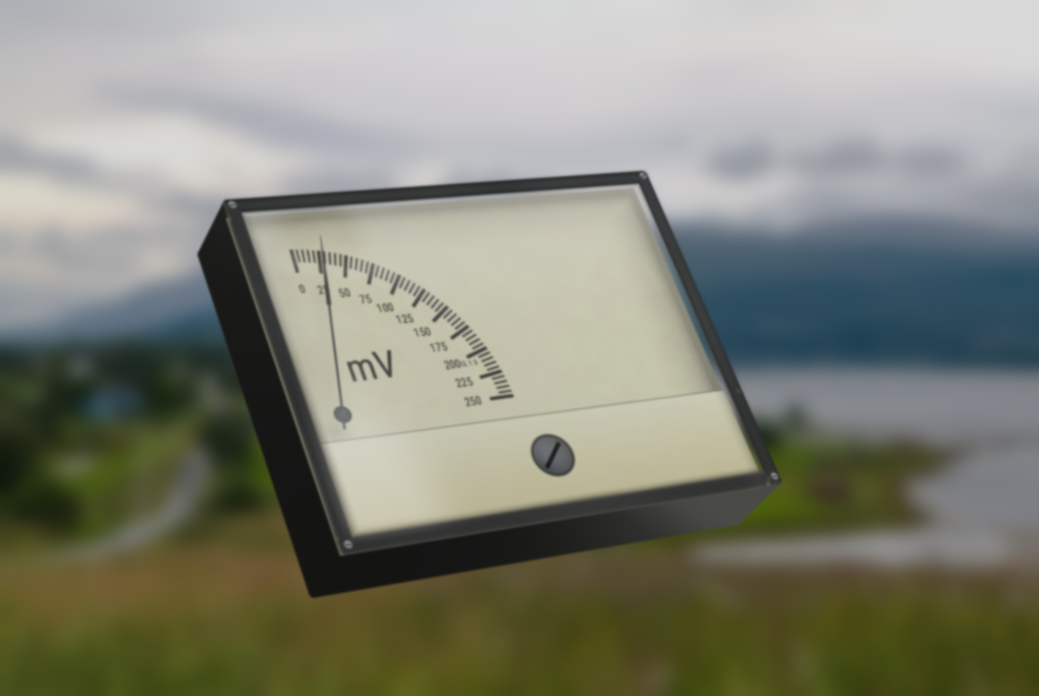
**25** mV
